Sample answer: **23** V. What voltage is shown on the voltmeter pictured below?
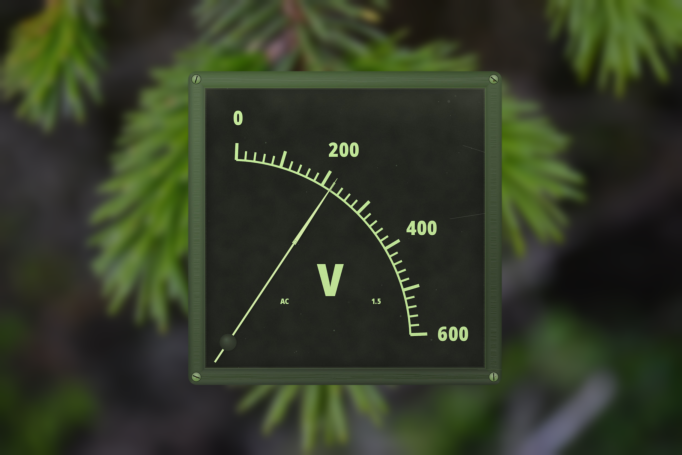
**220** V
